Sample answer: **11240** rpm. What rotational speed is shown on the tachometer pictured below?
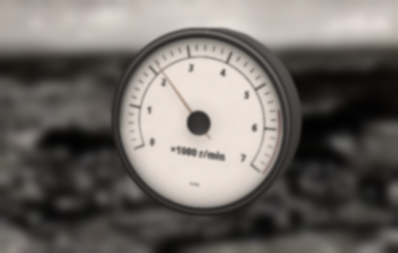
**2200** rpm
